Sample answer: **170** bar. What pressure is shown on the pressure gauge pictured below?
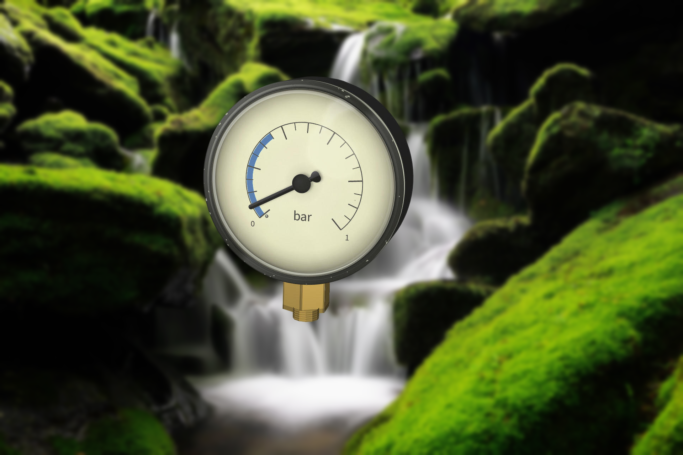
**0.05** bar
